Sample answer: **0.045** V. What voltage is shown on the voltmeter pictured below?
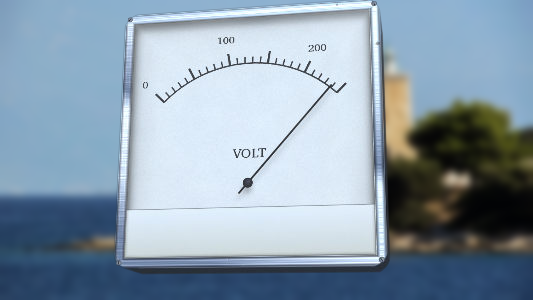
**240** V
